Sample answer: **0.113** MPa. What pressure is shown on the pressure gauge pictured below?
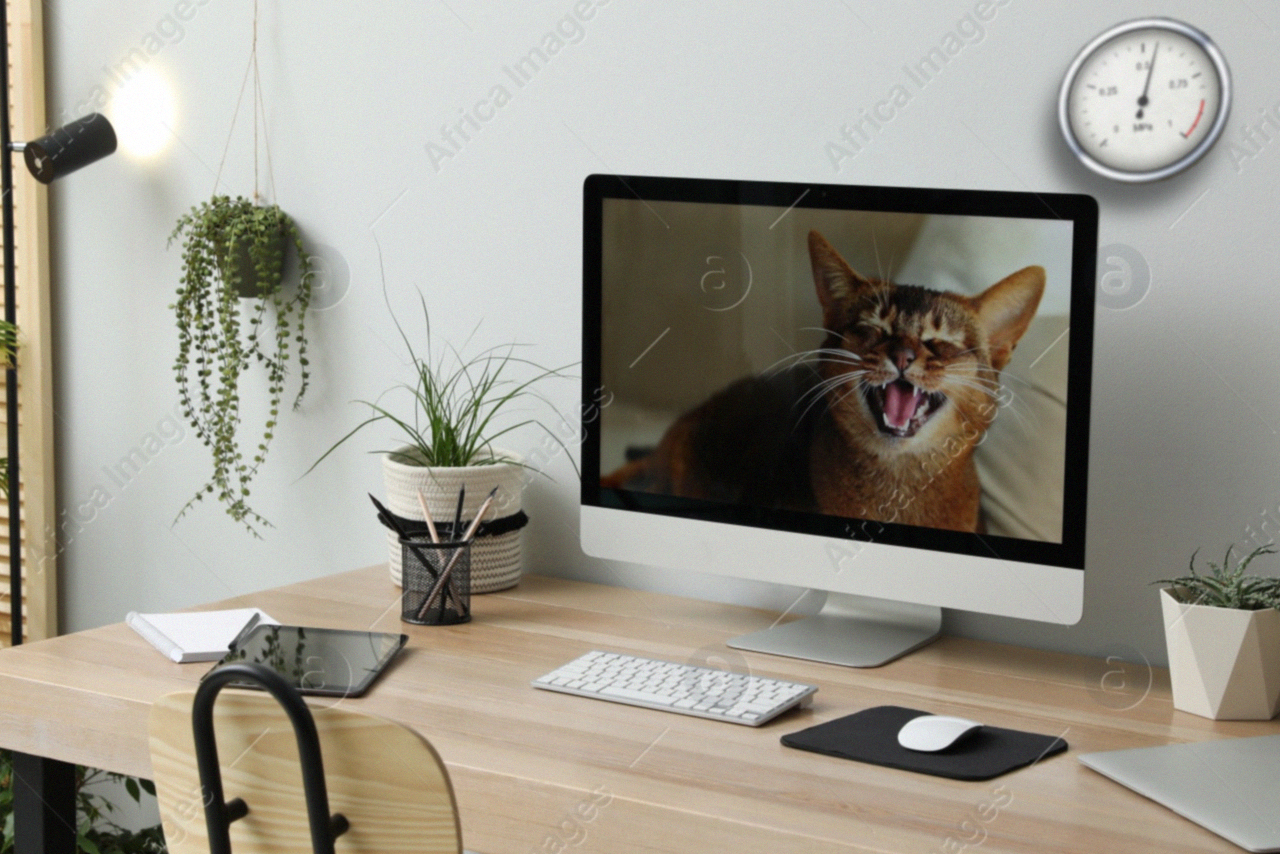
**0.55** MPa
